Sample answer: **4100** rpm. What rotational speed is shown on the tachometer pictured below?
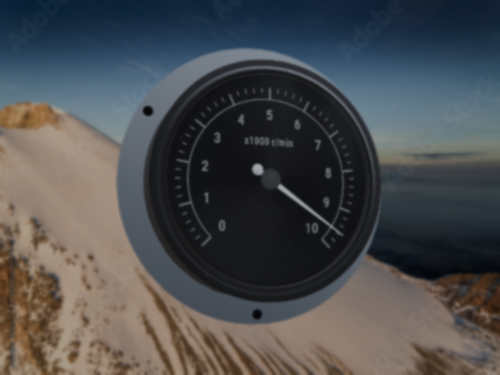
**9600** rpm
